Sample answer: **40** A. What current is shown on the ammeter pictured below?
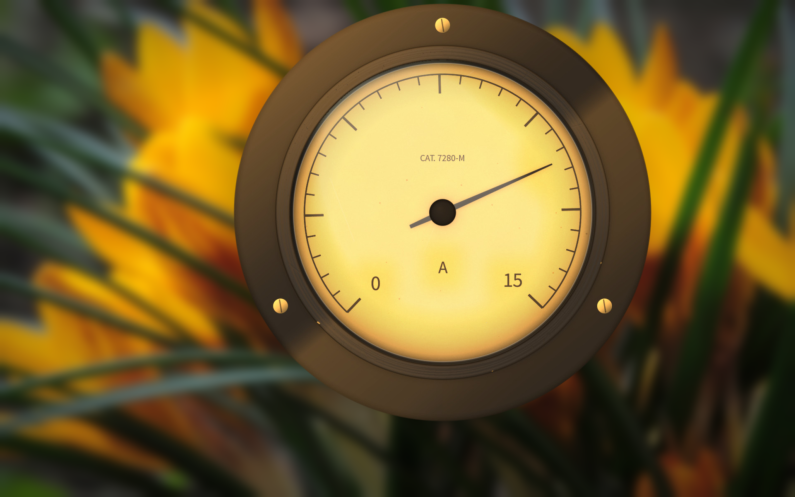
**11.25** A
